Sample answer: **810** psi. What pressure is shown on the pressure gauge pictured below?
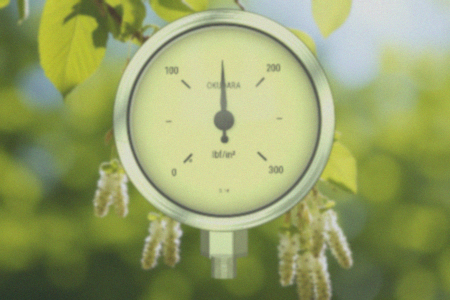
**150** psi
